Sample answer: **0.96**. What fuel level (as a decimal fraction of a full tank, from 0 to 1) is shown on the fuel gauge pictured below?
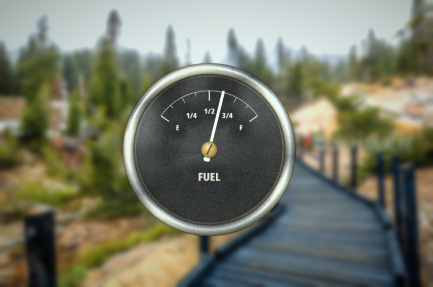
**0.625**
